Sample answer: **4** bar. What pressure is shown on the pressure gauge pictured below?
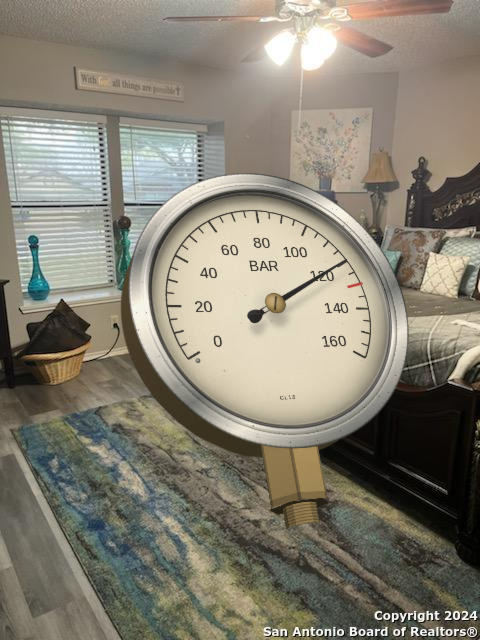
**120** bar
